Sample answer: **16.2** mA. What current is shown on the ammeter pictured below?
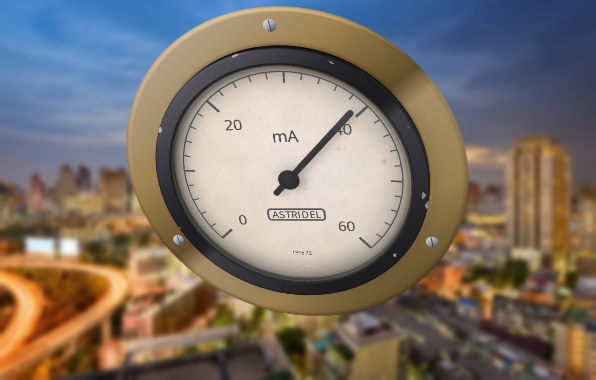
**39** mA
